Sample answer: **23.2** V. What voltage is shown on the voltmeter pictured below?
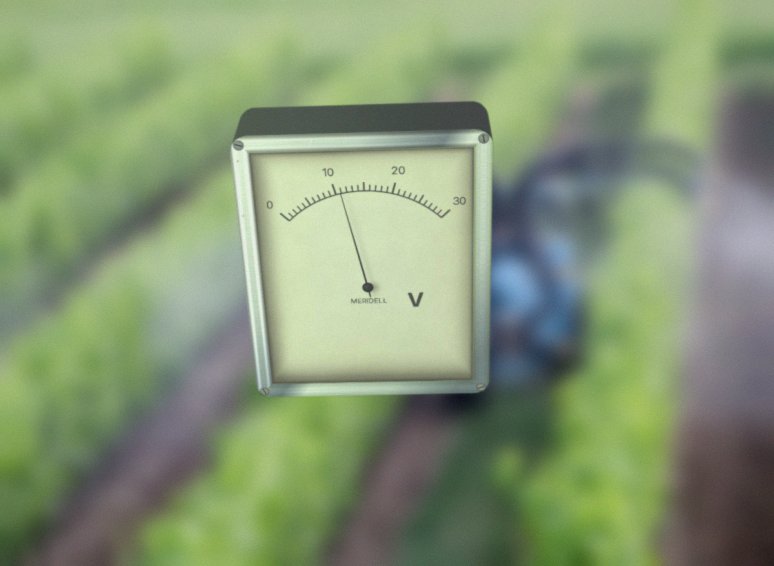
**11** V
